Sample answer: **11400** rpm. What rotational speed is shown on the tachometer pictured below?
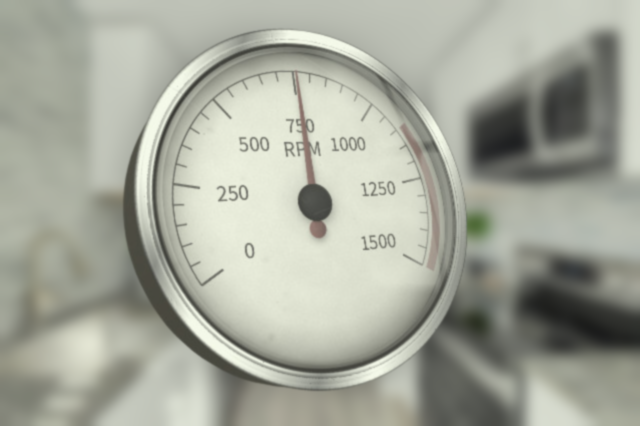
**750** rpm
